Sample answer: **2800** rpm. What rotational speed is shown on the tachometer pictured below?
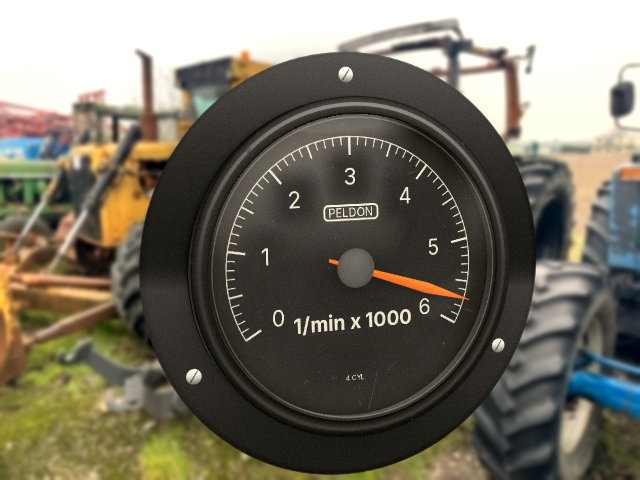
**5700** rpm
